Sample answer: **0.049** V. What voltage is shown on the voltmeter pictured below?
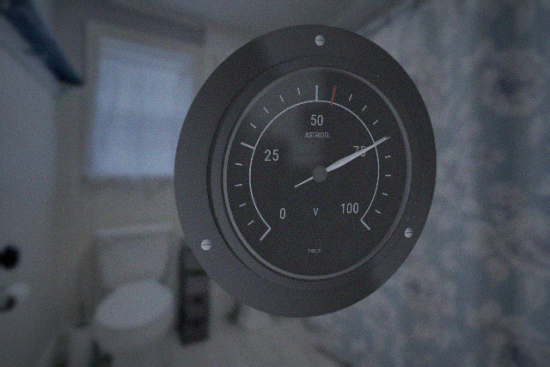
**75** V
